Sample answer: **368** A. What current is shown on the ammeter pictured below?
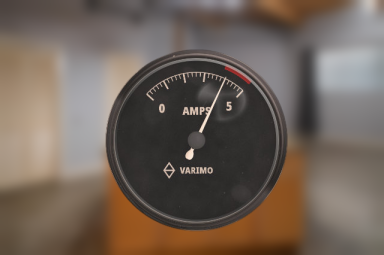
**4** A
